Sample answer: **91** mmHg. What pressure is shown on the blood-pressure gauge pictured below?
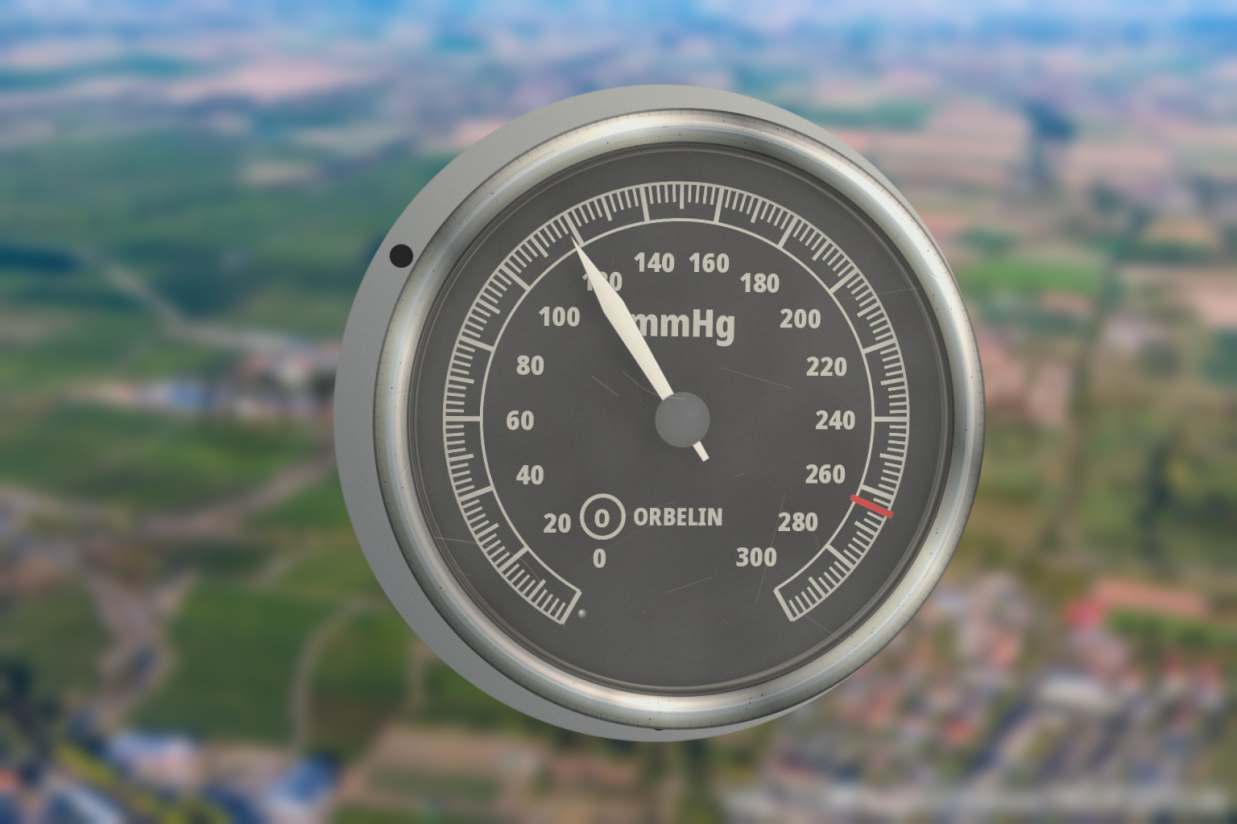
**118** mmHg
